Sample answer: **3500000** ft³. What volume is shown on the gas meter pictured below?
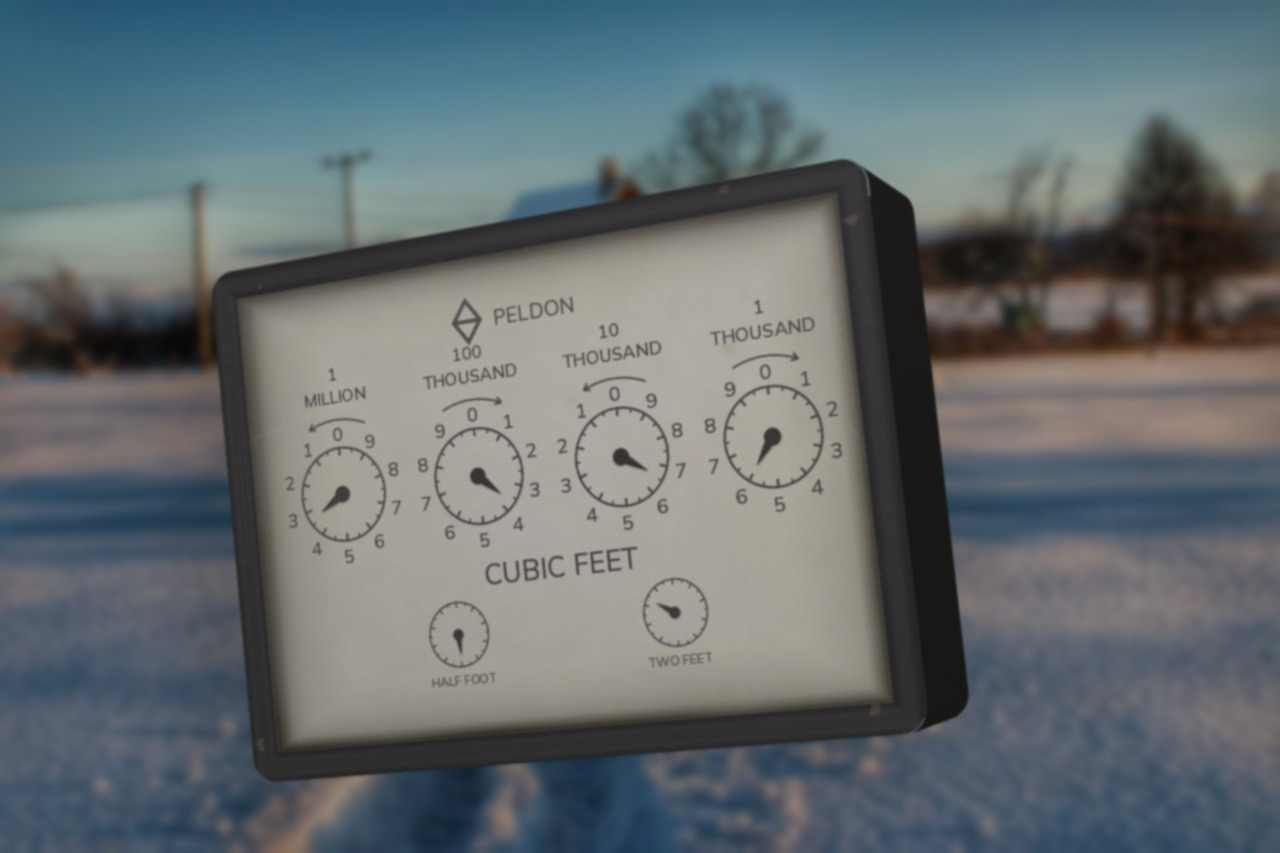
**336600** ft³
